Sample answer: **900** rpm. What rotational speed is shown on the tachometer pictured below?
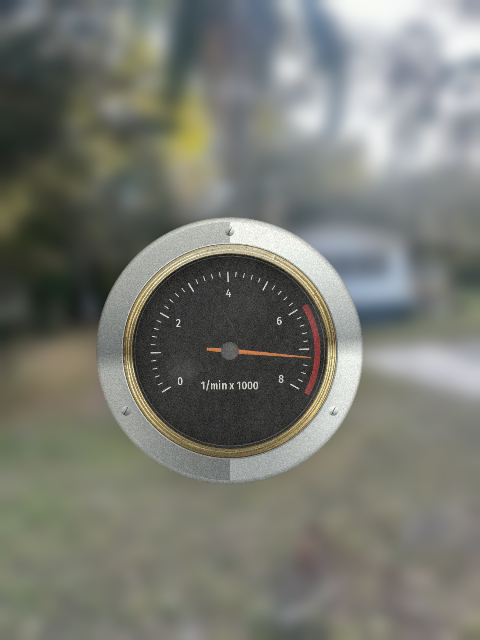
**7200** rpm
